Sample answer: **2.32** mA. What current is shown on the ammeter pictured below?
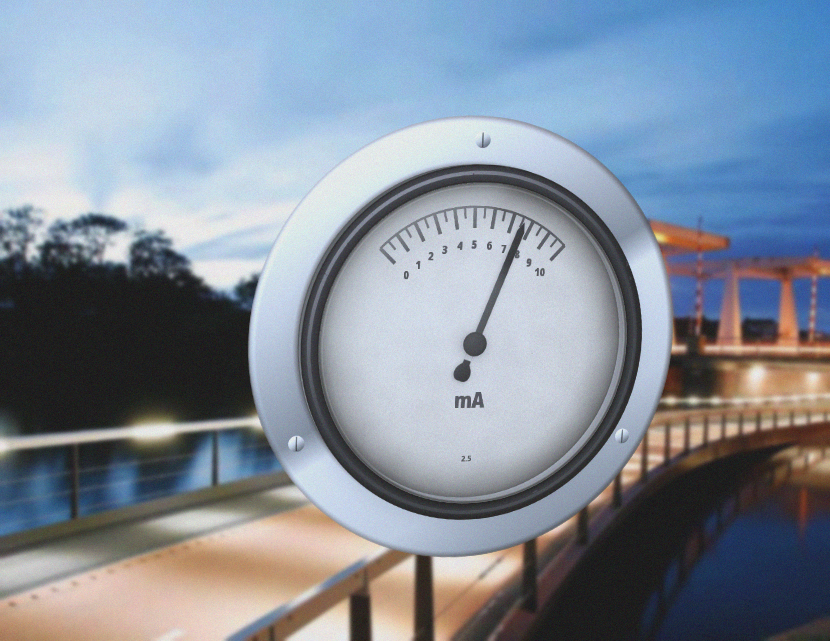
**7.5** mA
